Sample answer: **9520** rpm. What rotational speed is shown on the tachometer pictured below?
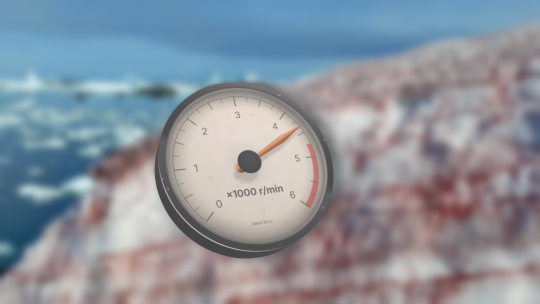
**4375** rpm
